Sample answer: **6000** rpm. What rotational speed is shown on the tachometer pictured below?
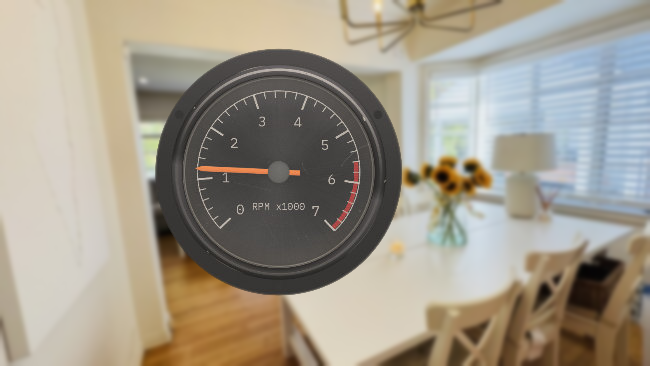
**1200** rpm
